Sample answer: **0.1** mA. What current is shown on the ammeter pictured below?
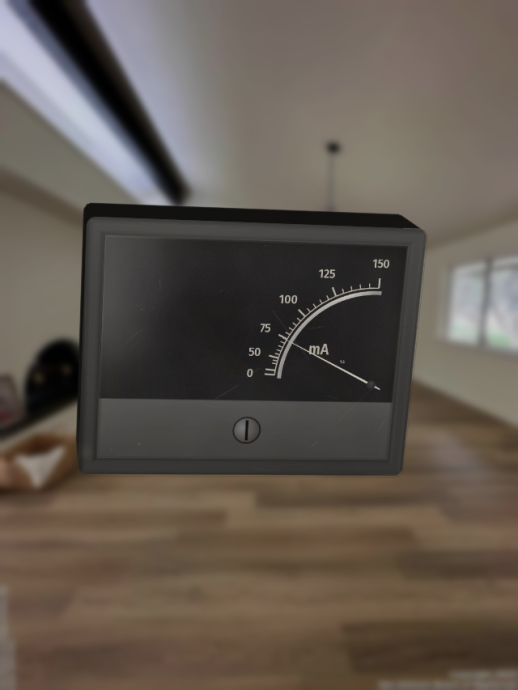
**75** mA
